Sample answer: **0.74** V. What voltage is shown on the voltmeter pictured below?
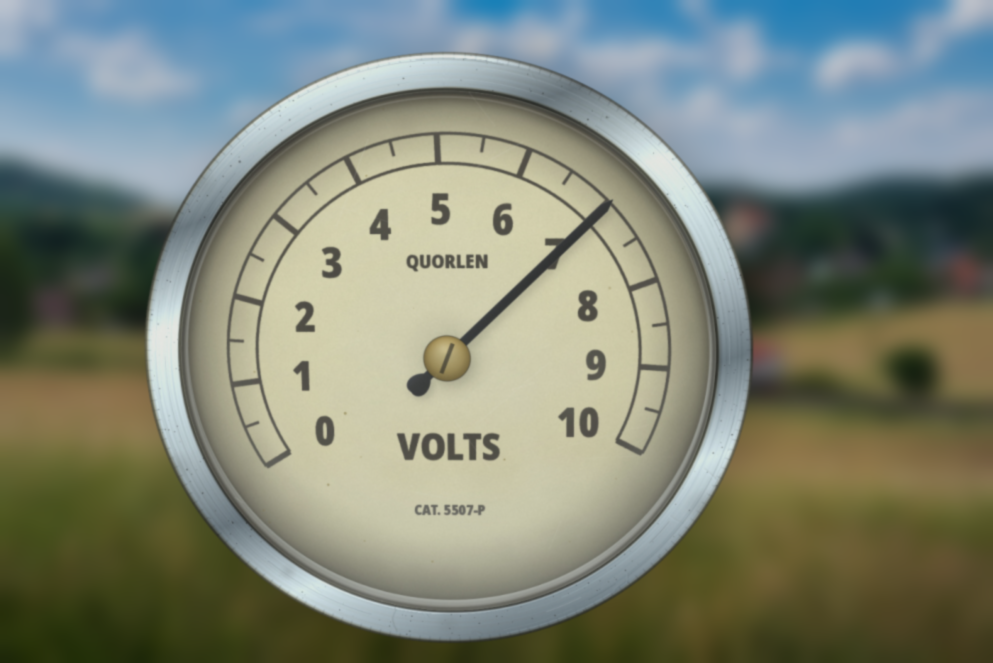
**7** V
